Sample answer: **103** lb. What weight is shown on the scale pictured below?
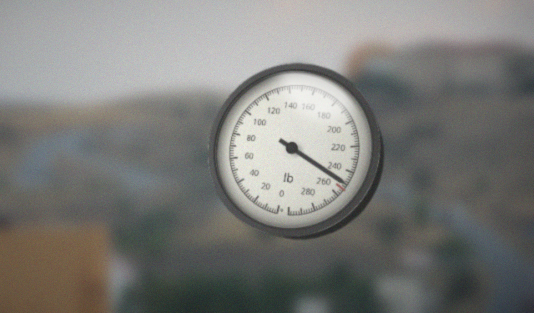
**250** lb
